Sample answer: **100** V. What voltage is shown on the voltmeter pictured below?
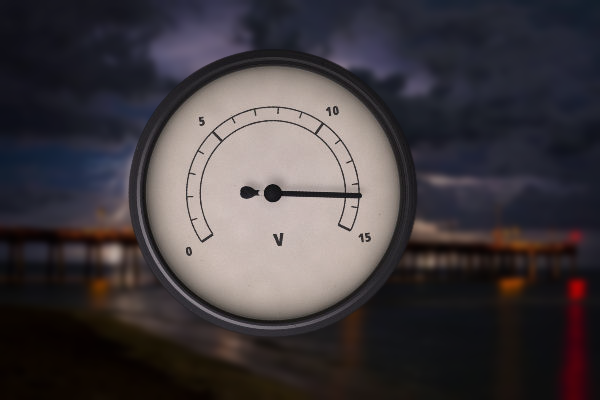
**13.5** V
